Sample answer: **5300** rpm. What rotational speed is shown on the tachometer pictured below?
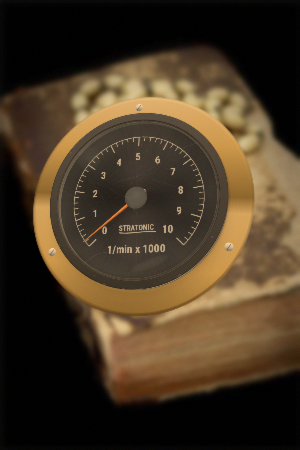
**200** rpm
